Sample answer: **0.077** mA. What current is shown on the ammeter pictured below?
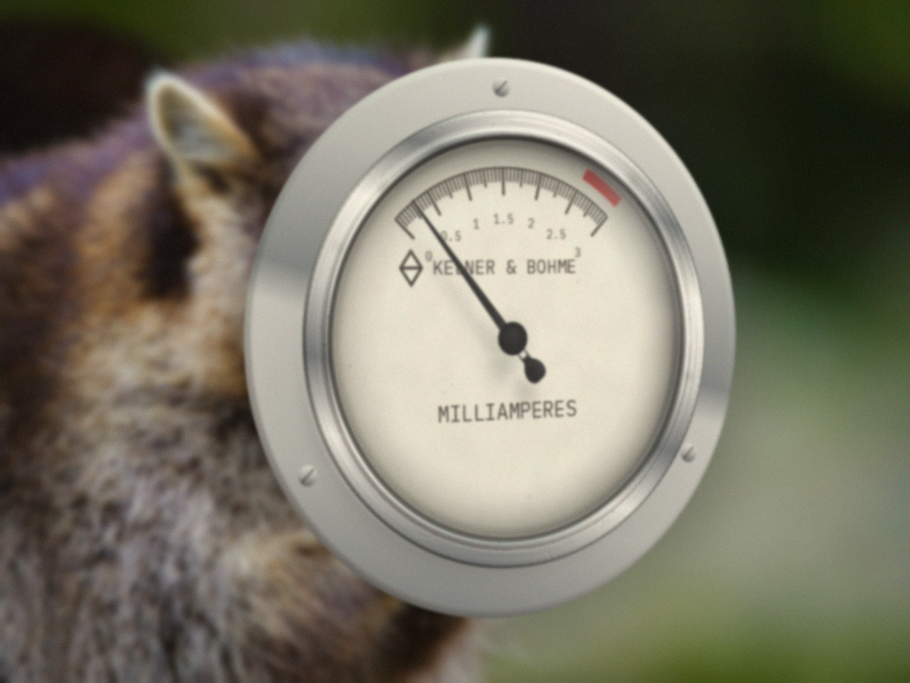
**0.25** mA
